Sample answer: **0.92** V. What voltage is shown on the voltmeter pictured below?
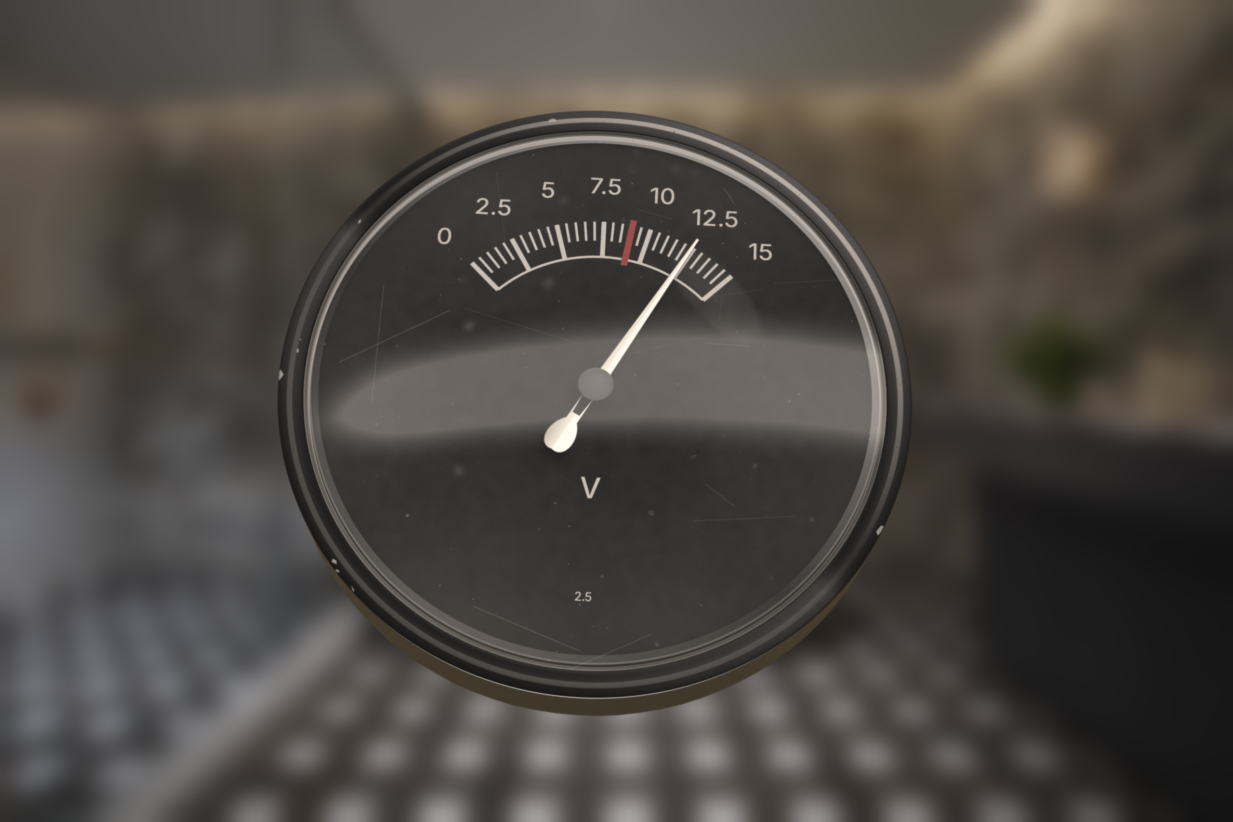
**12.5** V
